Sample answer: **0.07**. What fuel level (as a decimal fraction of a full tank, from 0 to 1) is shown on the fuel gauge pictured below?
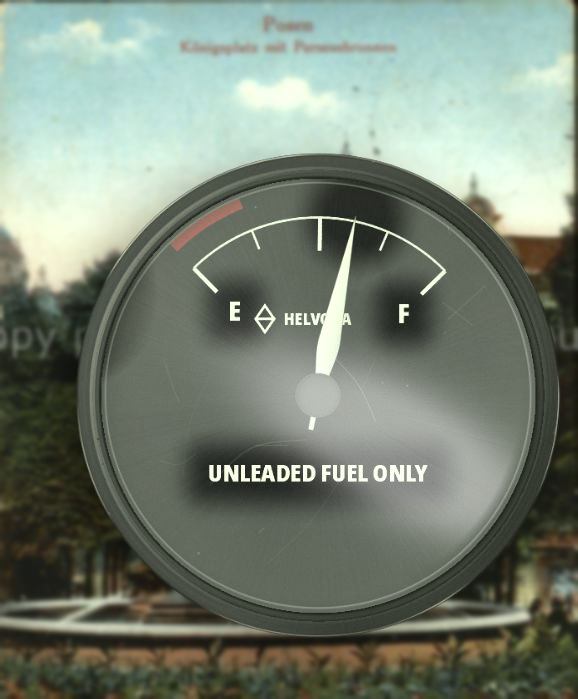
**0.625**
